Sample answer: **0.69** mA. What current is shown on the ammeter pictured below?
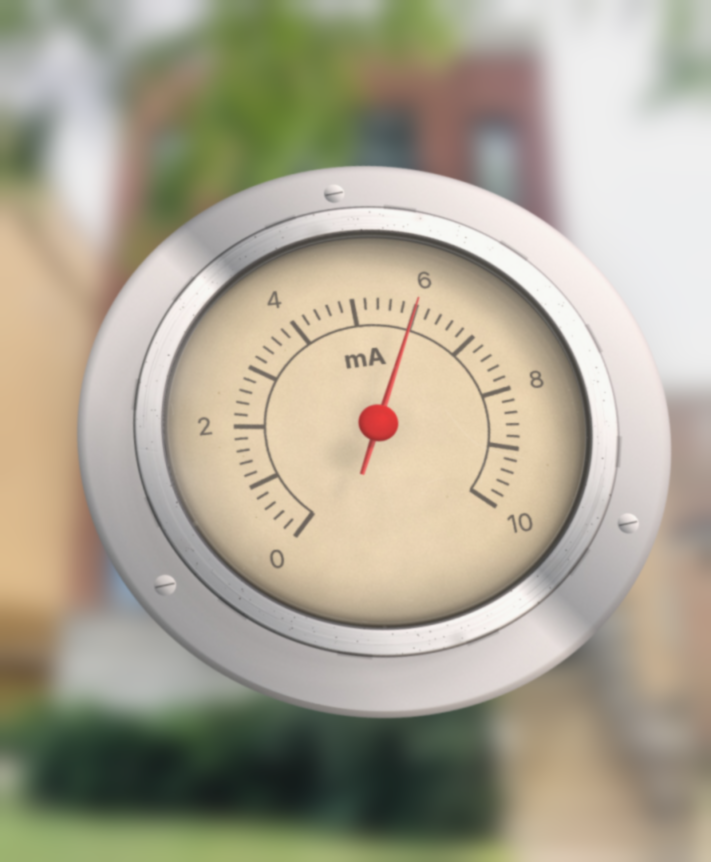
**6** mA
